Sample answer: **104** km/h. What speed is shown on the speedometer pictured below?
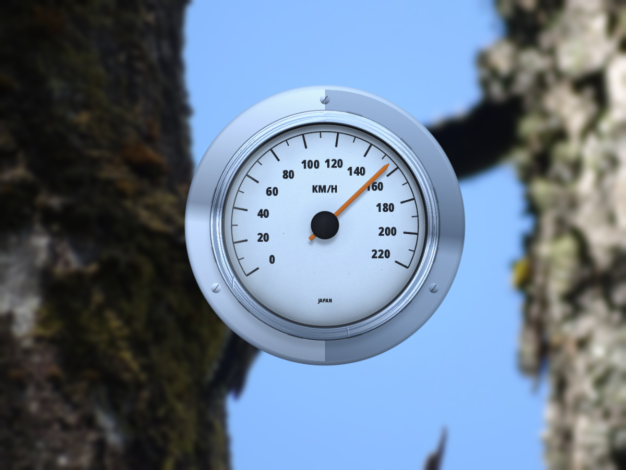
**155** km/h
